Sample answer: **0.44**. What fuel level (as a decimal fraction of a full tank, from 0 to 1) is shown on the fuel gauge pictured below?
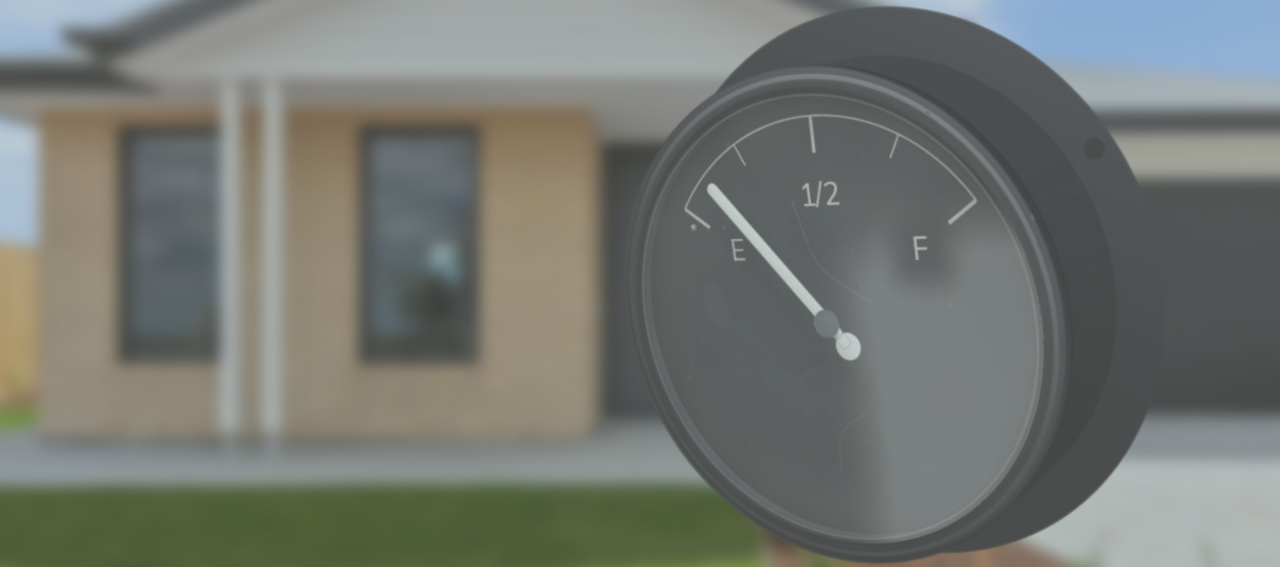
**0.125**
